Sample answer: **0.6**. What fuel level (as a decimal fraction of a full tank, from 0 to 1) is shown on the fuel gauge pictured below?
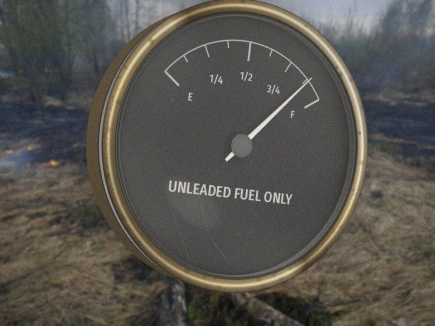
**0.875**
